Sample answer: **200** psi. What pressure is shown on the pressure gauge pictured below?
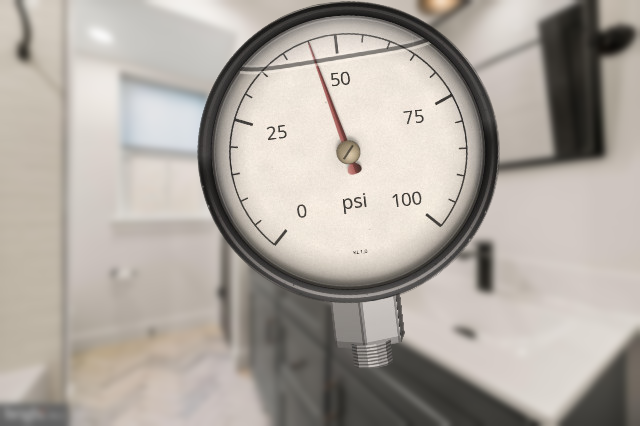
**45** psi
